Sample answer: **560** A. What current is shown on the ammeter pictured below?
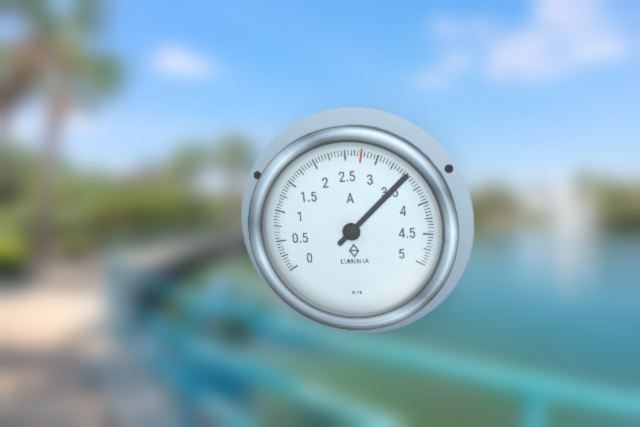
**3.5** A
